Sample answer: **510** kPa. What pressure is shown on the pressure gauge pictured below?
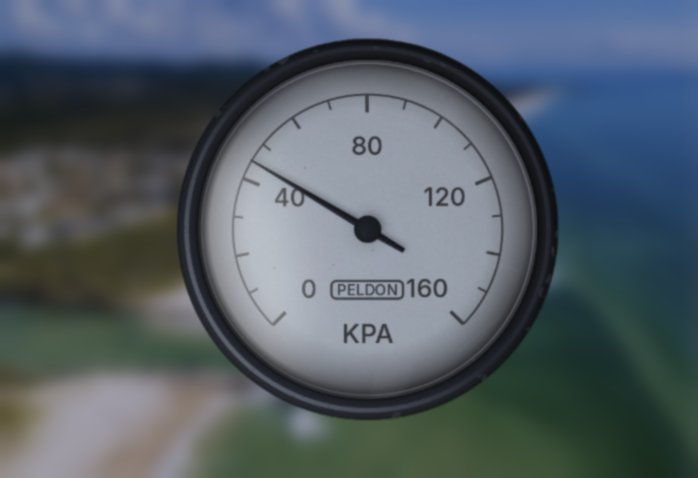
**45** kPa
